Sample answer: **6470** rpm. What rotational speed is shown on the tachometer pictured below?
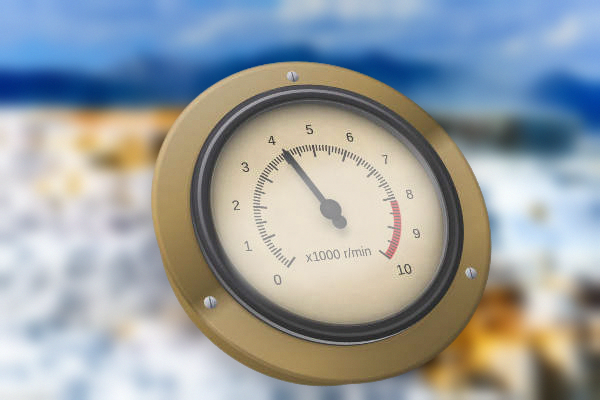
**4000** rpm
